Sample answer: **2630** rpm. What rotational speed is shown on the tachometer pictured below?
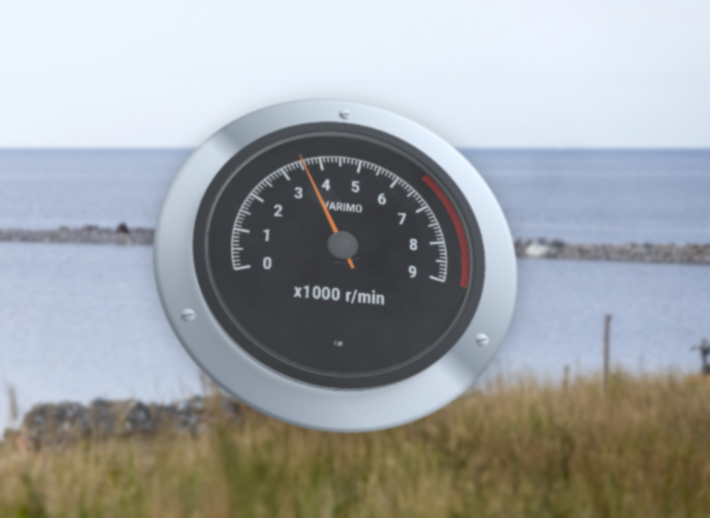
**3500** rpm
